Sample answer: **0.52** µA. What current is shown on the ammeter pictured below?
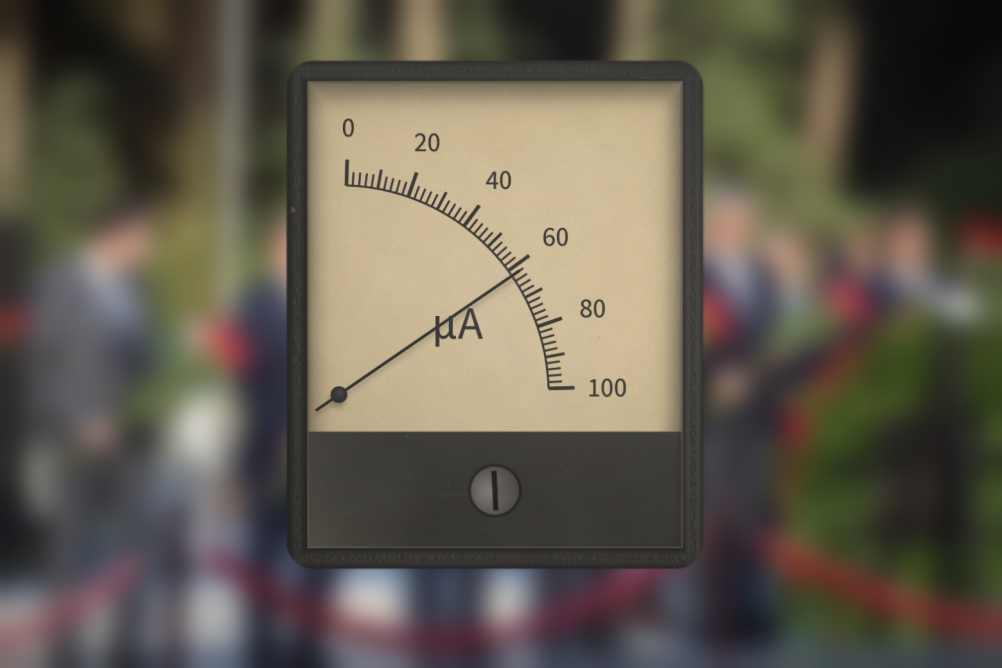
**62** µA
